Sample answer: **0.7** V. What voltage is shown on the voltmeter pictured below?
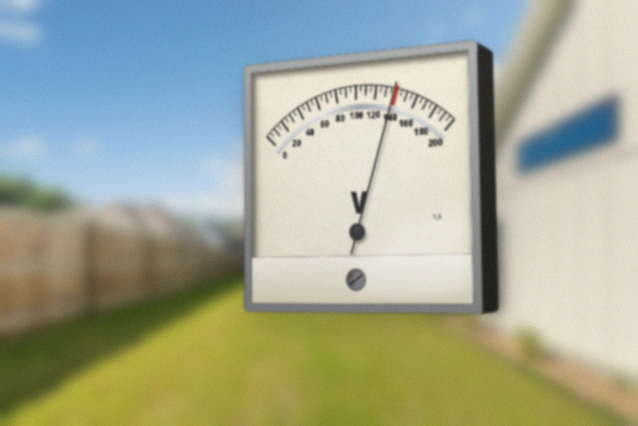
**140** V
